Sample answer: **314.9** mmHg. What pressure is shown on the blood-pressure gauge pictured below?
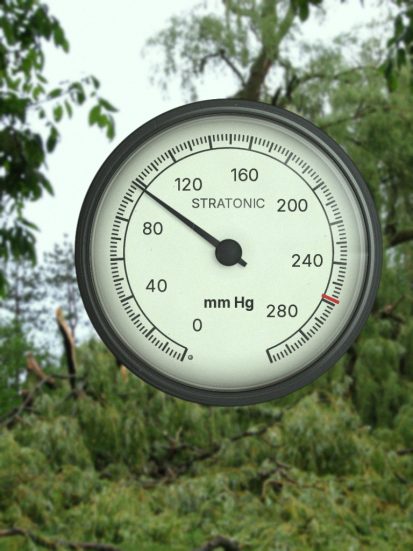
**98** mmHg
